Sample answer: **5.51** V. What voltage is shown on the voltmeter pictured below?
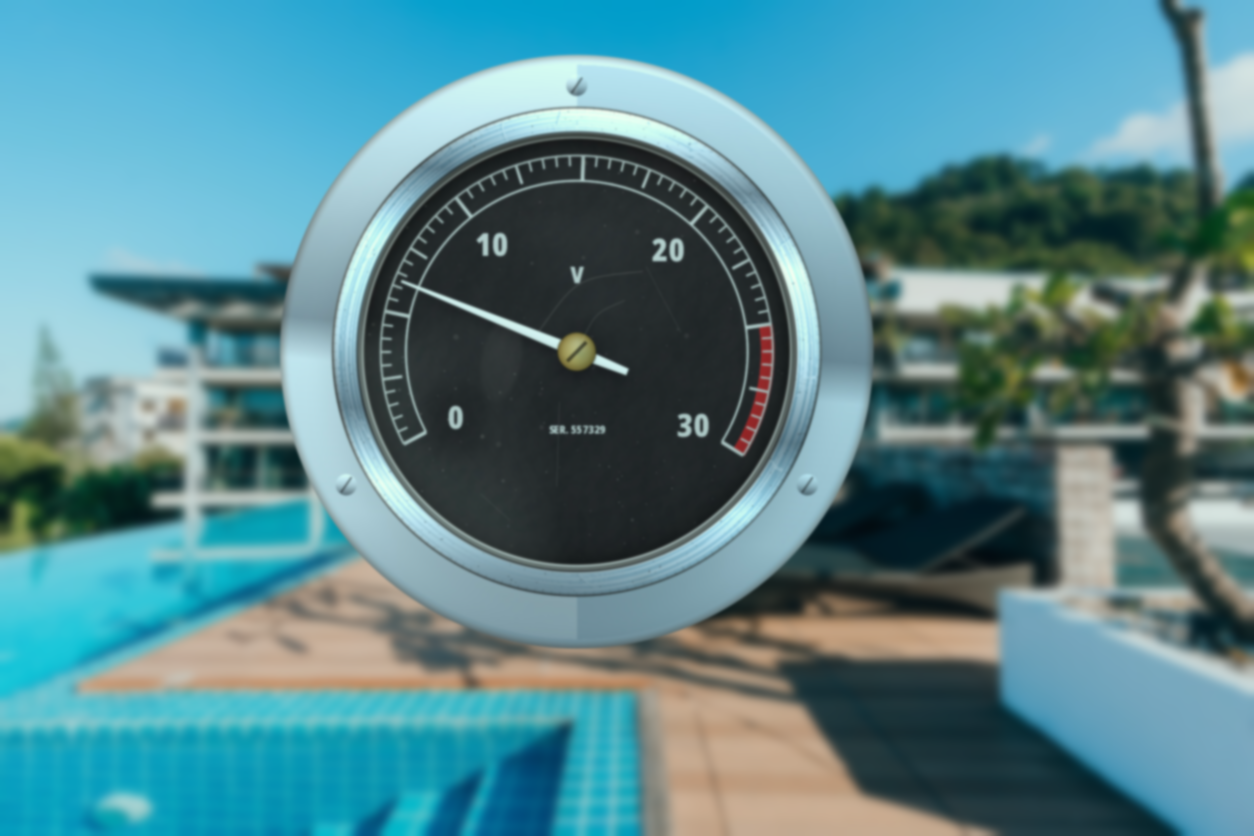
**6.25** V
